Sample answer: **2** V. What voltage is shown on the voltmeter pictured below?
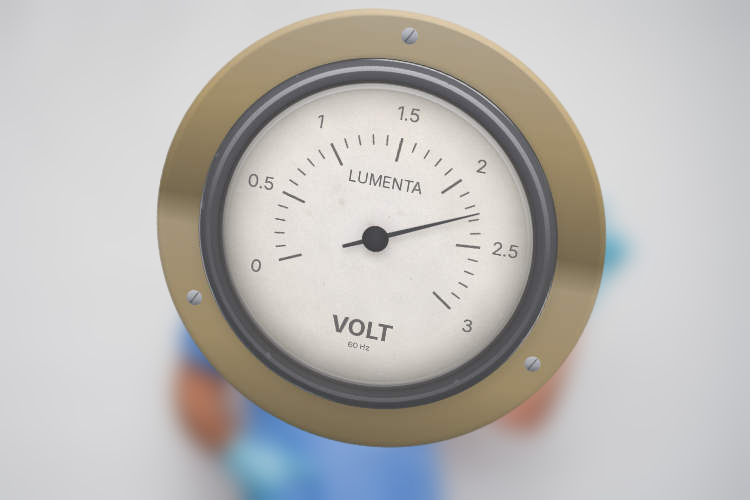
**2.25** V
